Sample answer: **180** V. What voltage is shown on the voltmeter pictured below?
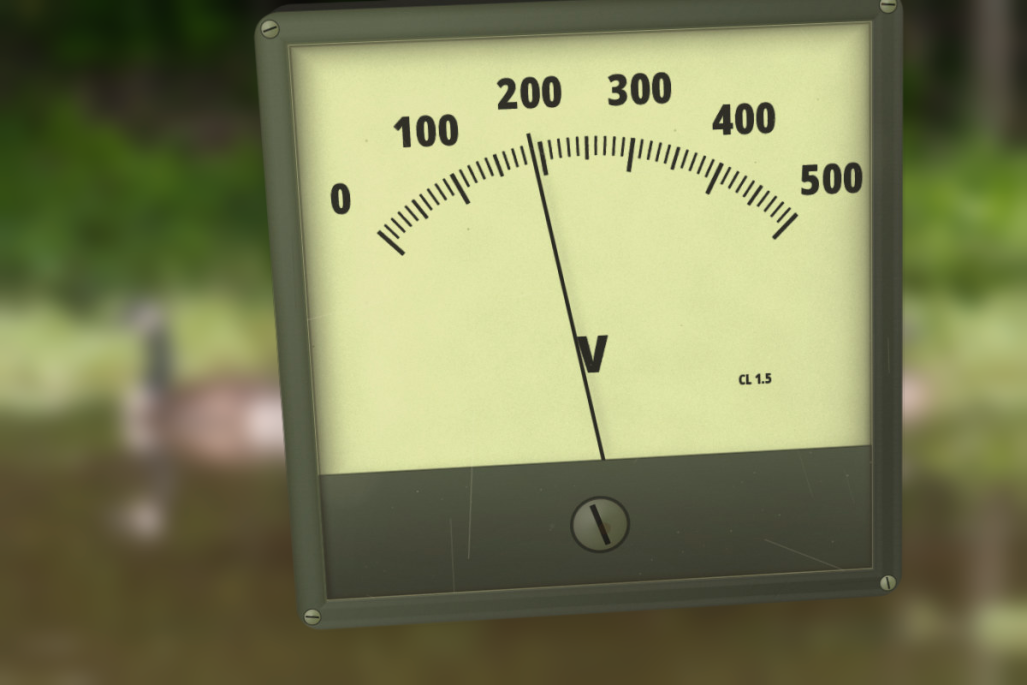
**190** V
